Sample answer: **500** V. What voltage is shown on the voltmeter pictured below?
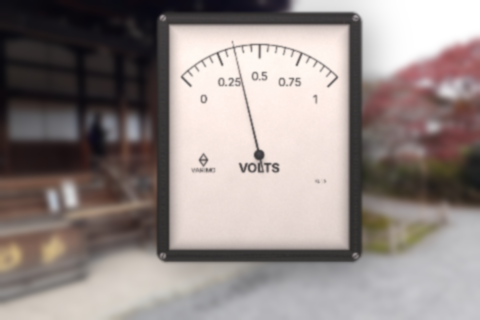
**0.35** V
